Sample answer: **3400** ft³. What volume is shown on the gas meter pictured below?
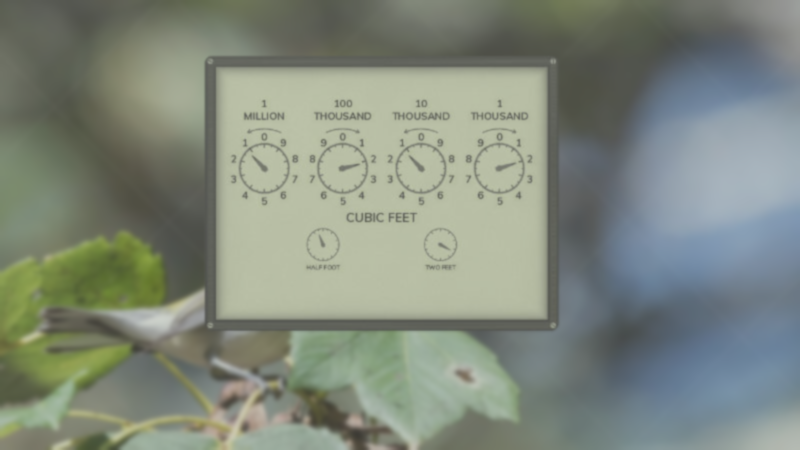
**121200** ft³
